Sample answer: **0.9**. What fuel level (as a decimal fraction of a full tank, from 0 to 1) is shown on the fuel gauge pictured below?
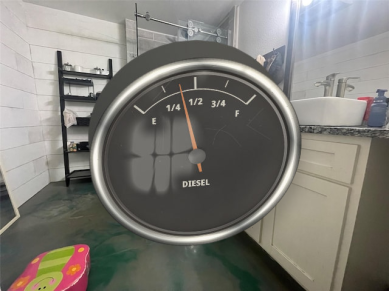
**0.375**
